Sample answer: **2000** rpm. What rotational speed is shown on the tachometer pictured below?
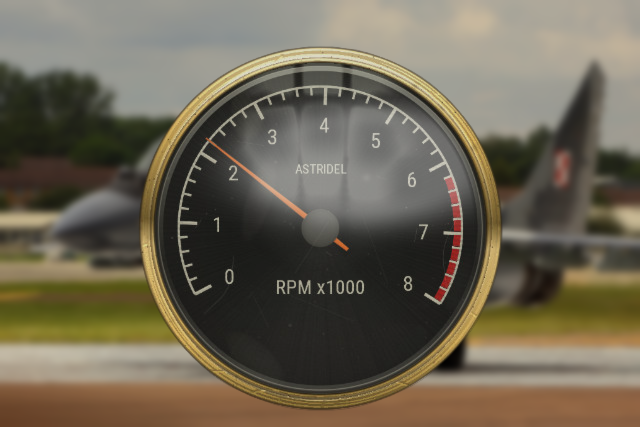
**2200** rpm
